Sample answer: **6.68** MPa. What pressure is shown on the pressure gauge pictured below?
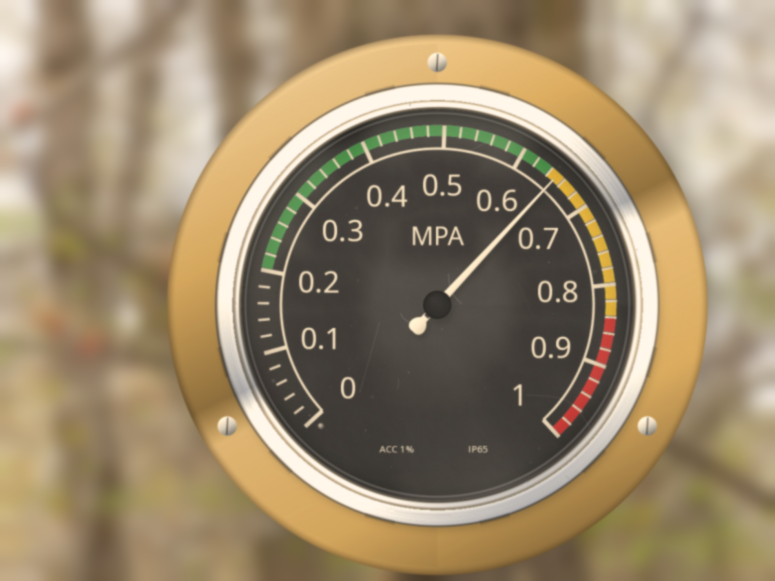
**0.65** MPa
